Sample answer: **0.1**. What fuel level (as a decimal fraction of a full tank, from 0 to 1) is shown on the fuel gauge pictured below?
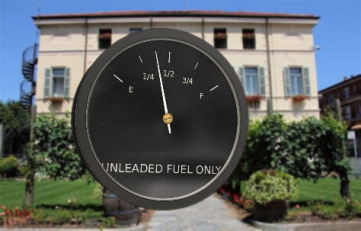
**0.375**
